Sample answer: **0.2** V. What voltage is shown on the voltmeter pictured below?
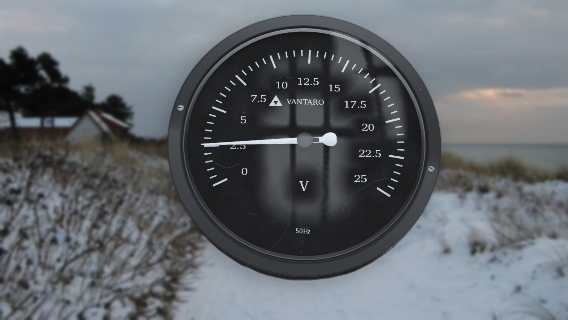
**2.5** V
